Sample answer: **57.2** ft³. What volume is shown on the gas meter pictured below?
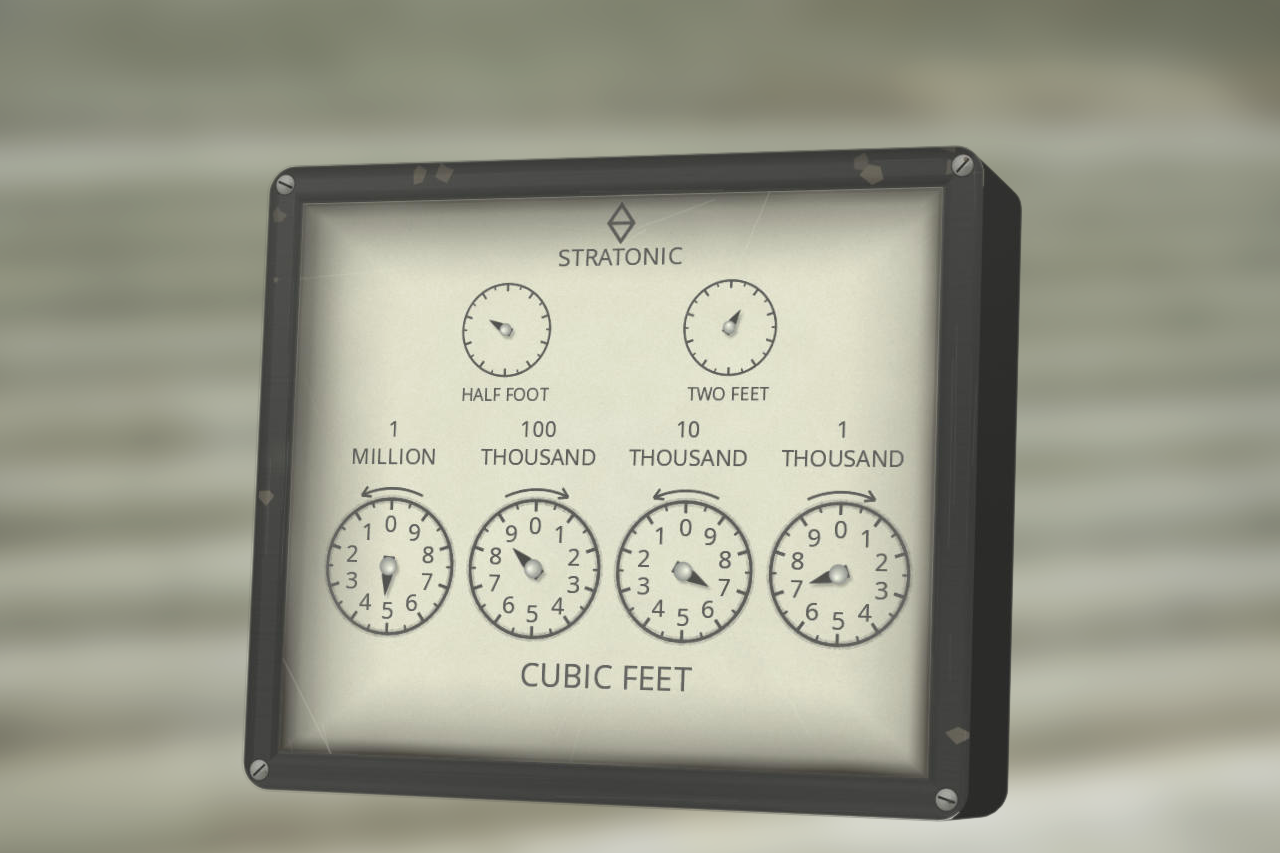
**486700** ft³
